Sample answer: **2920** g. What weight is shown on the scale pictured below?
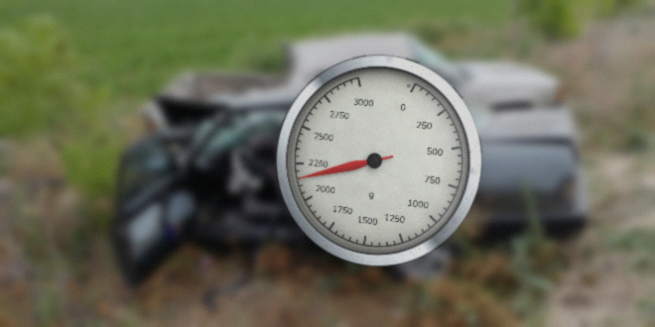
**2150** g
